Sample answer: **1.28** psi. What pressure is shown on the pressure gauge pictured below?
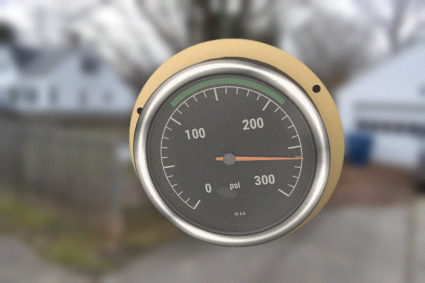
**260** psi
